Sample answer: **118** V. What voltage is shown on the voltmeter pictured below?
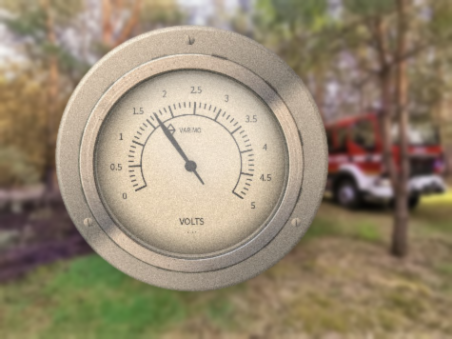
**1.7** V
